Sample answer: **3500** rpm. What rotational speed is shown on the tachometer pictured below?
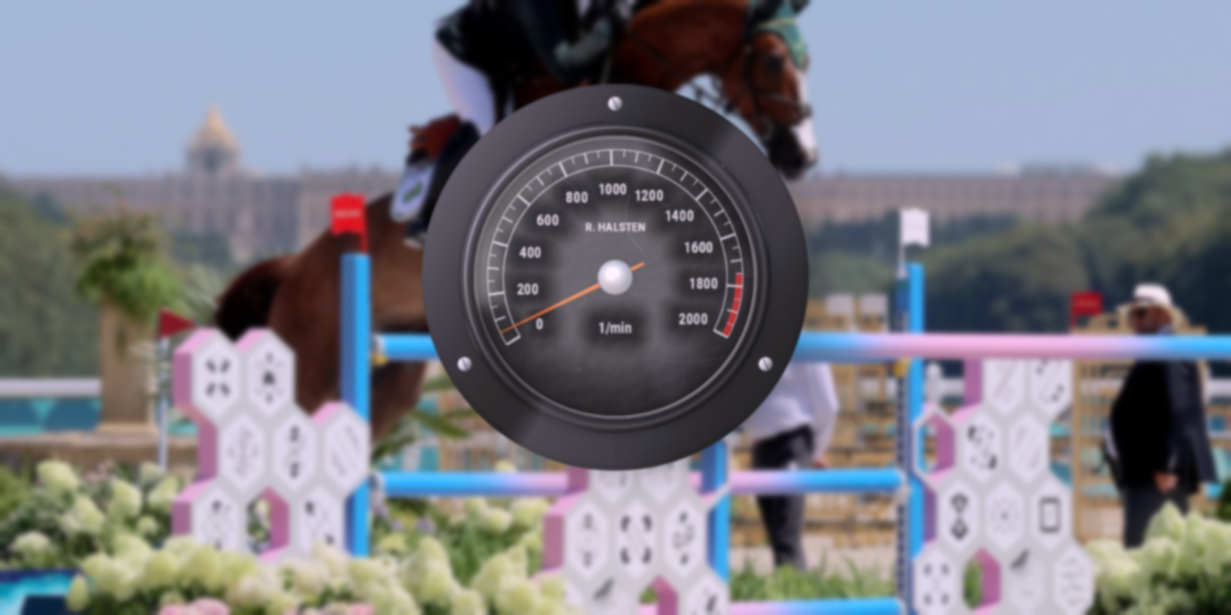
**50** rpm
